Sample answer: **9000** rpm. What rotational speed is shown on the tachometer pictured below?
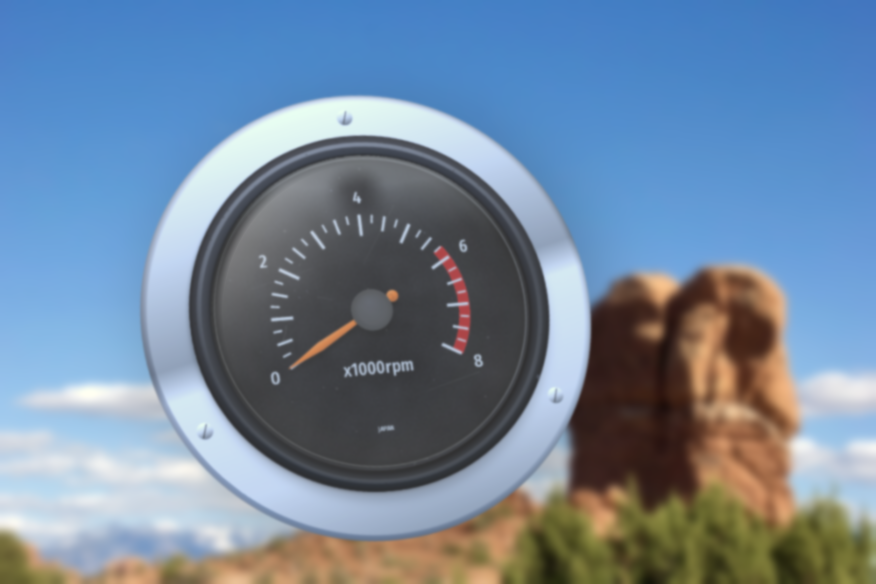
**0** rpm
